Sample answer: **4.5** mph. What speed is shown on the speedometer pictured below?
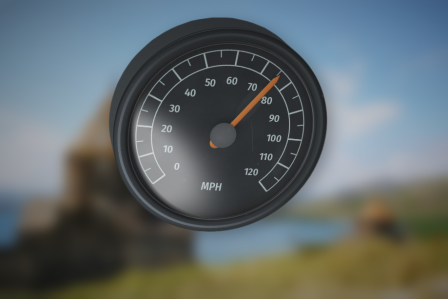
**75** mph
